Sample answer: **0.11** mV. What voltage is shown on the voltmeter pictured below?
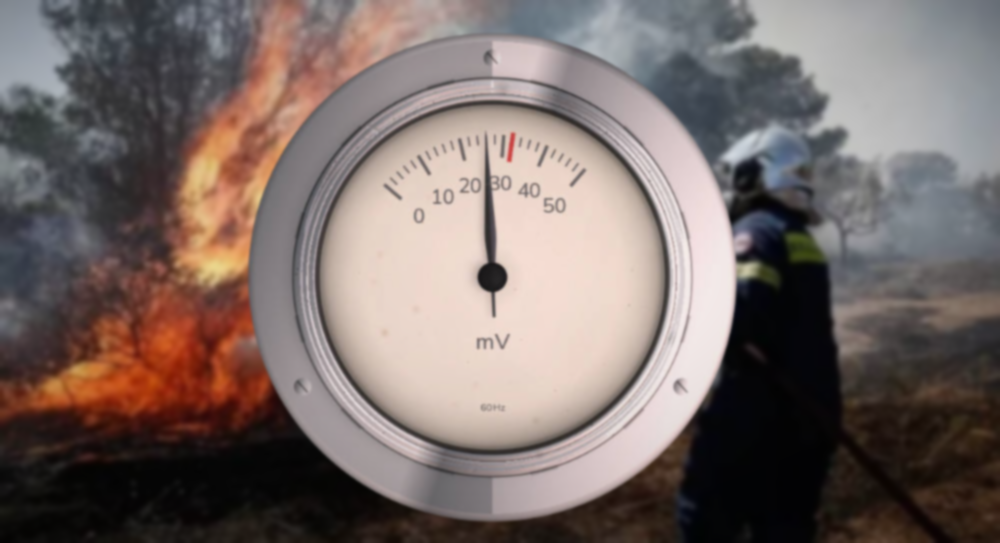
**26** mV
